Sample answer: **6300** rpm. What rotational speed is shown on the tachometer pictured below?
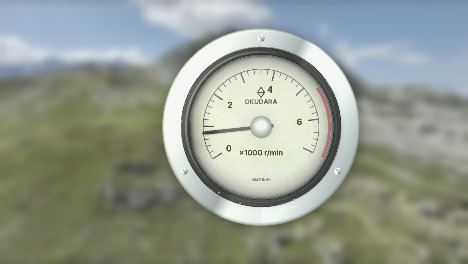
**800** rpm
